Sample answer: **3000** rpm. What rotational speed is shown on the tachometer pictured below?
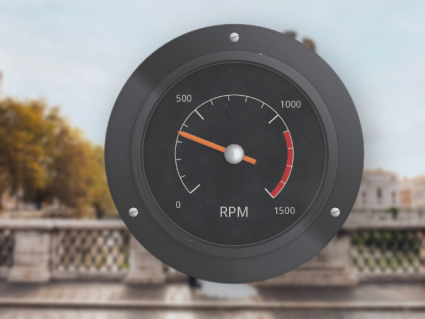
**350** rpm
